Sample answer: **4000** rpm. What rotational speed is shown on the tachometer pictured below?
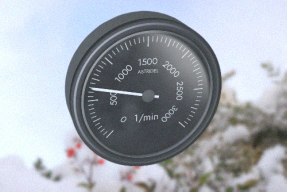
**650** rpm
